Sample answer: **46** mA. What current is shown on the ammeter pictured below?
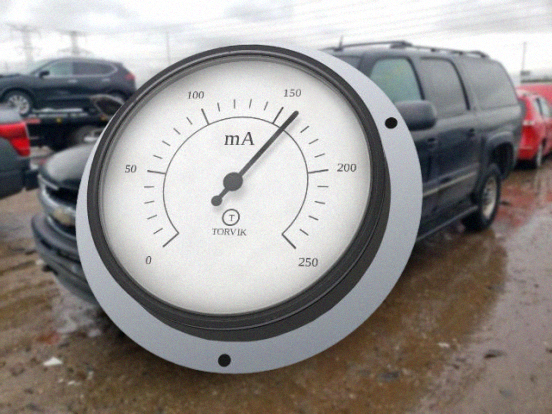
**160** mA
